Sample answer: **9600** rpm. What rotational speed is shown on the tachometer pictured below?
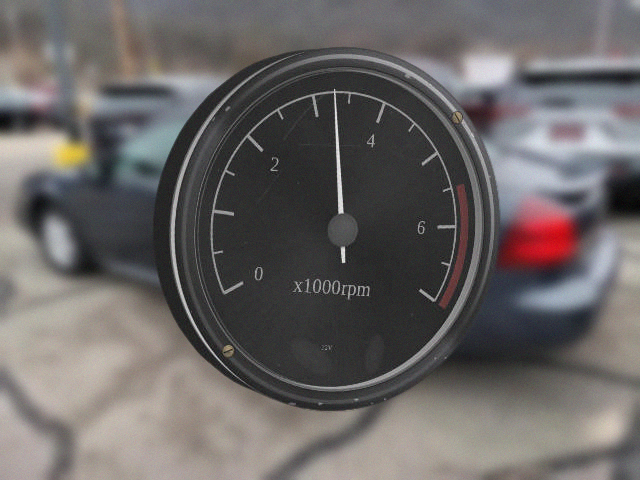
**3250** rpm
